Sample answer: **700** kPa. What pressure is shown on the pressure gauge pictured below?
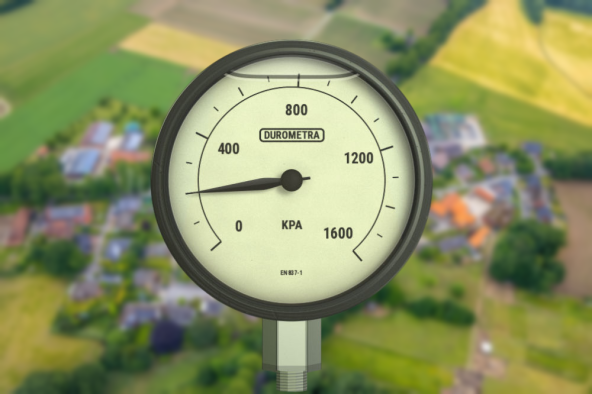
**200** kPa
